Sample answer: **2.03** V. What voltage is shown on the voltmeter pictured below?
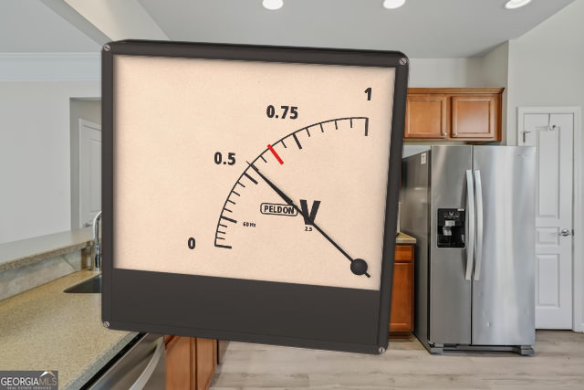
**0.55** V
